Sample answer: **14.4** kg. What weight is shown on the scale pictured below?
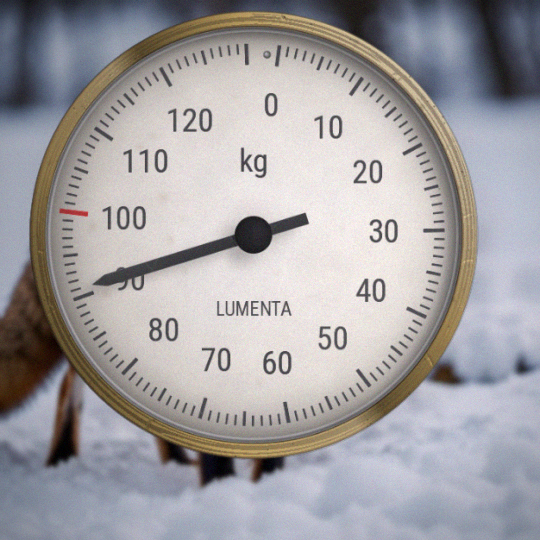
**91** kg
